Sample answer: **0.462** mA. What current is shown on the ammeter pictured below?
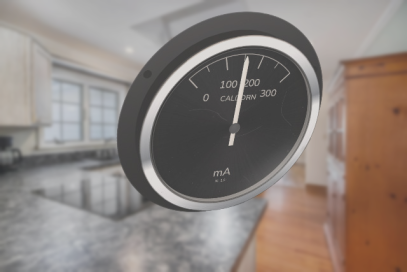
**150** mA
